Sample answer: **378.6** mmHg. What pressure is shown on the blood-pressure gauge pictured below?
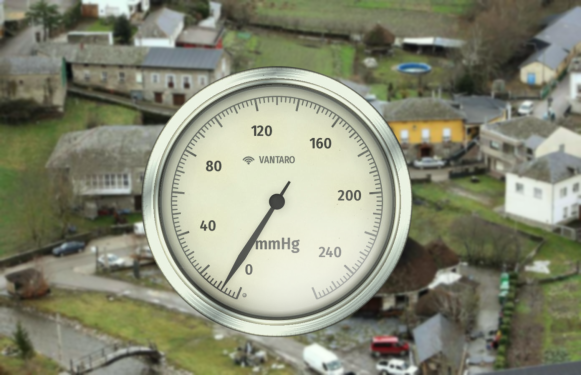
**8** mmHg
